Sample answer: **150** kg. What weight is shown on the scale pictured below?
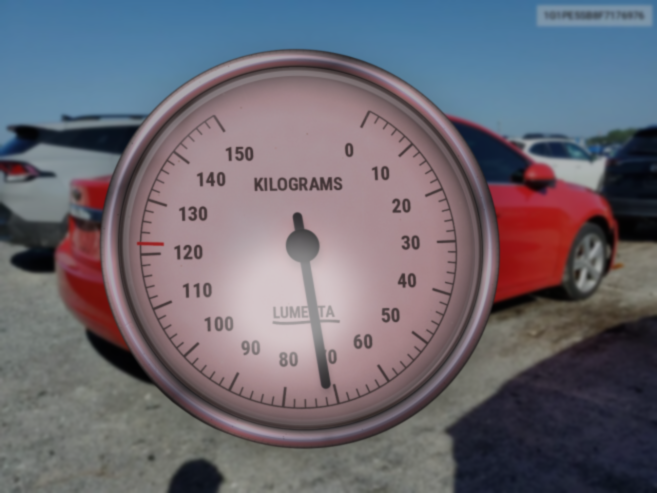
**72** kg
